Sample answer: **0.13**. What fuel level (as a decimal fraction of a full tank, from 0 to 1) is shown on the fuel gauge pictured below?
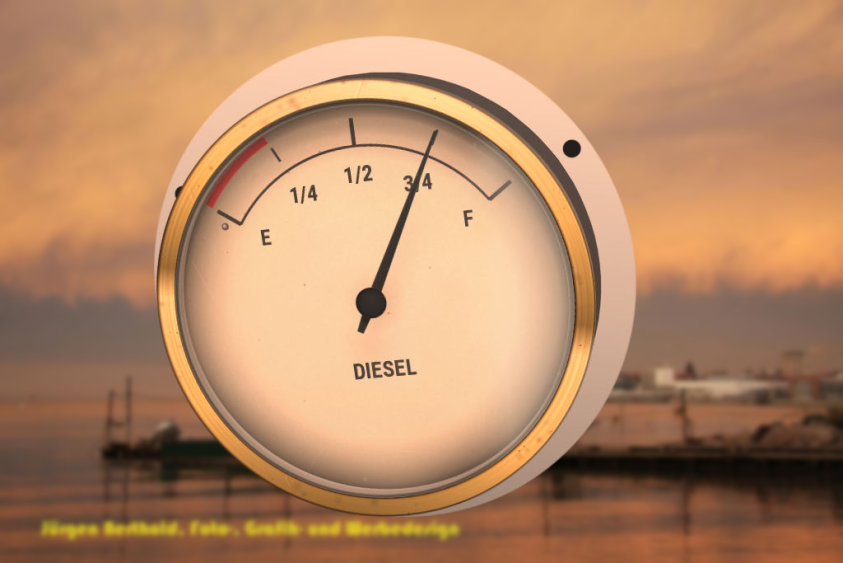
**0.75**
